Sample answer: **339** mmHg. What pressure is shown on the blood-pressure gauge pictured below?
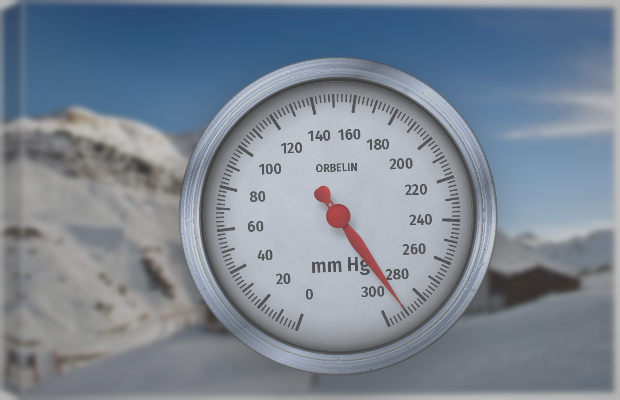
**290** mmHg
